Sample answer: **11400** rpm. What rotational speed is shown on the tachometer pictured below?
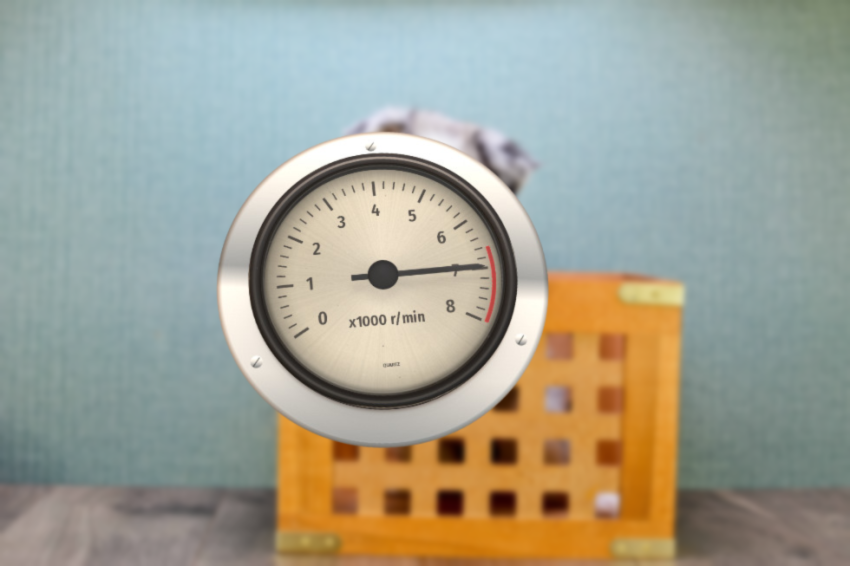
**7000** rpm
